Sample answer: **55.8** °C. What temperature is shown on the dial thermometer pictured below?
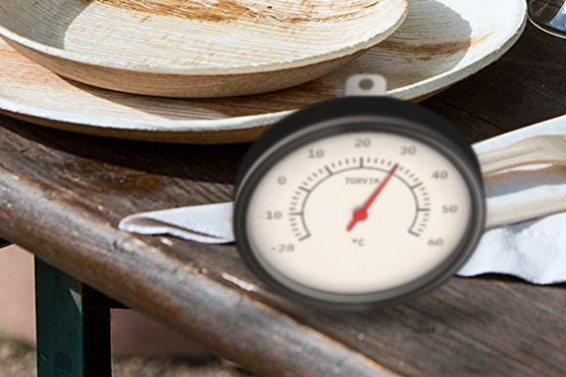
**30** °C
